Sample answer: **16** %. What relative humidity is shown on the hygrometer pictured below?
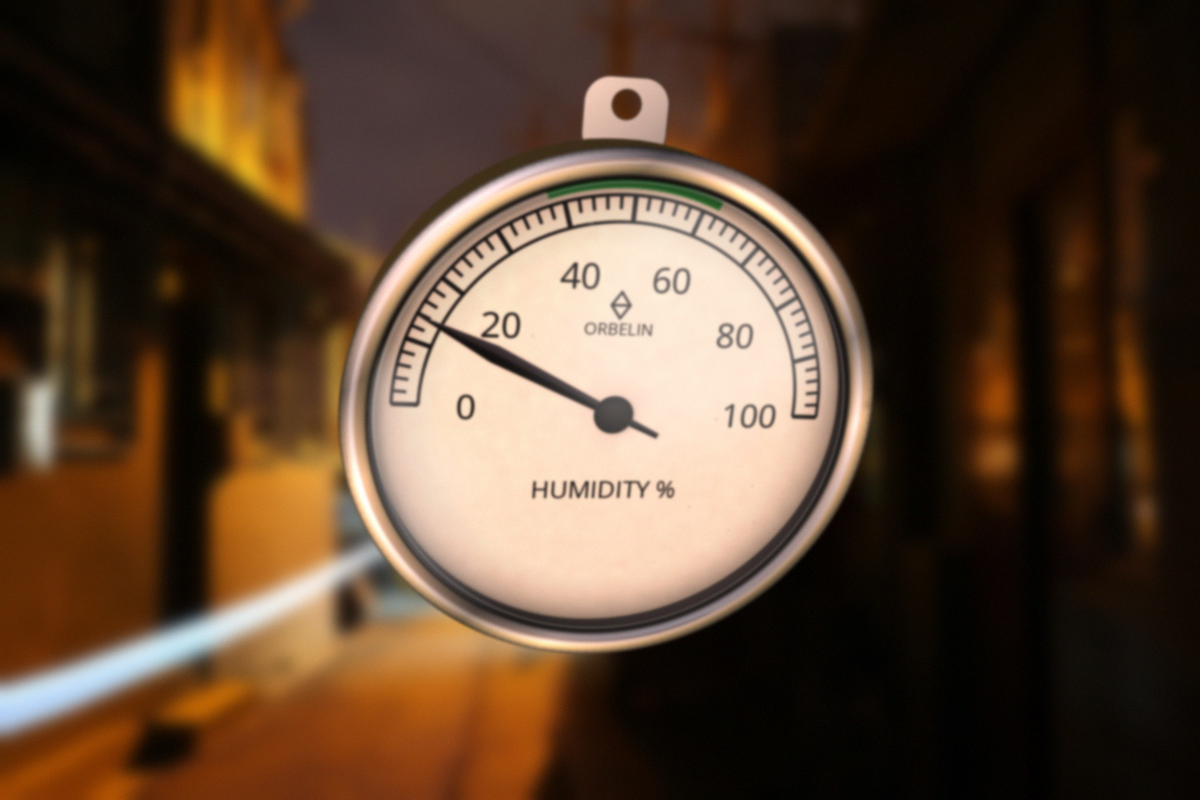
**14** %
